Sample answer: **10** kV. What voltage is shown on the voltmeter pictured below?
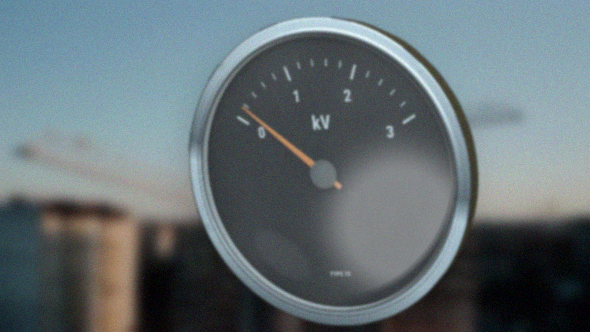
**0.2** kV
